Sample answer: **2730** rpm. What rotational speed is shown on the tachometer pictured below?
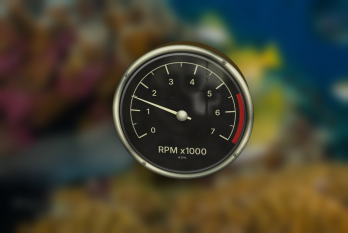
**1500** rpm
